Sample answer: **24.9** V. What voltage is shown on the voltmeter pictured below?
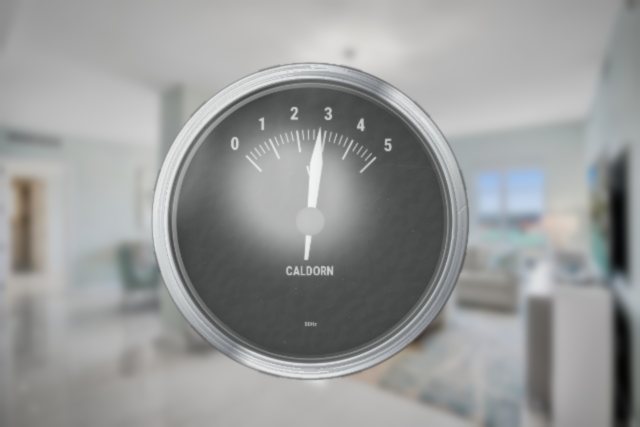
**2.8** V
